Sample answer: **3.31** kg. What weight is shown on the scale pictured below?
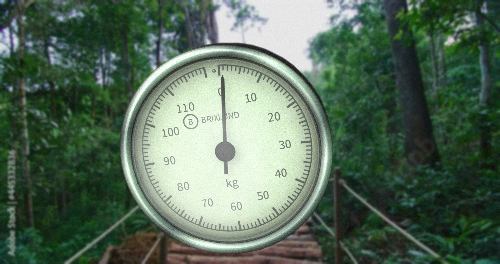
**1** kg
